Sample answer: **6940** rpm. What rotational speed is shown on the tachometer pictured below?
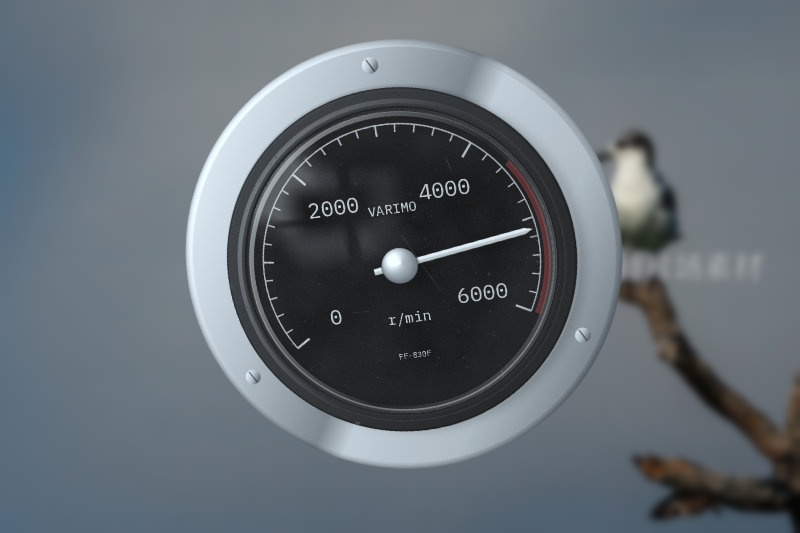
**5100** rpm
